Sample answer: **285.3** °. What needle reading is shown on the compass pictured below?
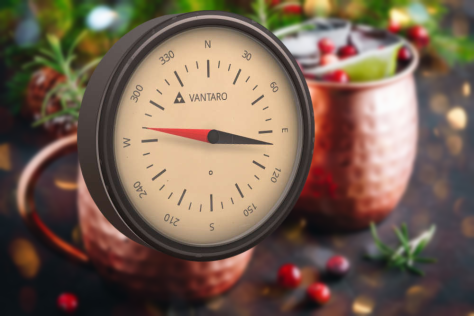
**280** °
